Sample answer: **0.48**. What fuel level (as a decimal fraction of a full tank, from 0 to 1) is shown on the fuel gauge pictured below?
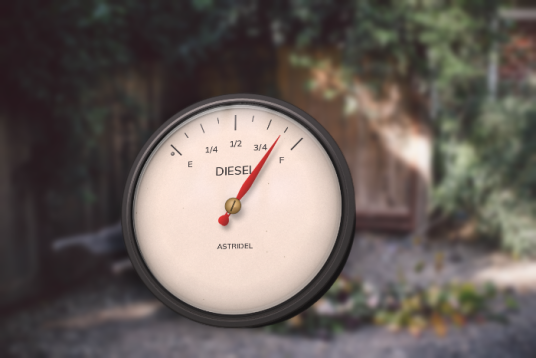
**0.875**
